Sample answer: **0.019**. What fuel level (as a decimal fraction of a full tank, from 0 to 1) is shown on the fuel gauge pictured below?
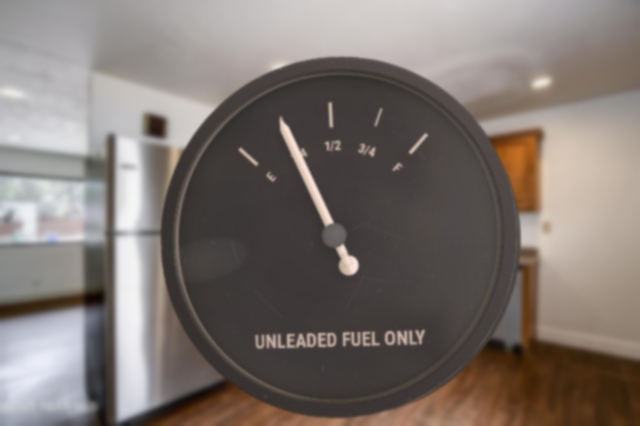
**0.25**
